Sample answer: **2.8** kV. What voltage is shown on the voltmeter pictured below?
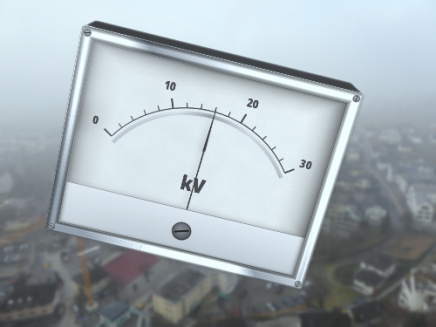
**16** kV
